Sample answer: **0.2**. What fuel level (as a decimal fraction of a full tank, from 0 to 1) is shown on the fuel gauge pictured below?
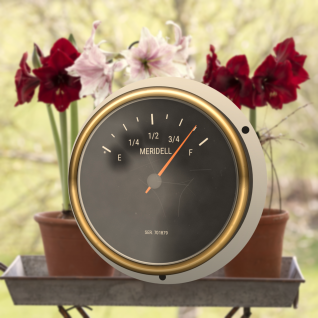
**0.875**
